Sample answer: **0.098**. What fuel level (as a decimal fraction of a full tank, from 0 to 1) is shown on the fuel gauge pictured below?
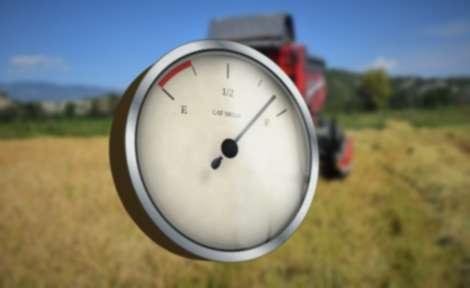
**0.875**
